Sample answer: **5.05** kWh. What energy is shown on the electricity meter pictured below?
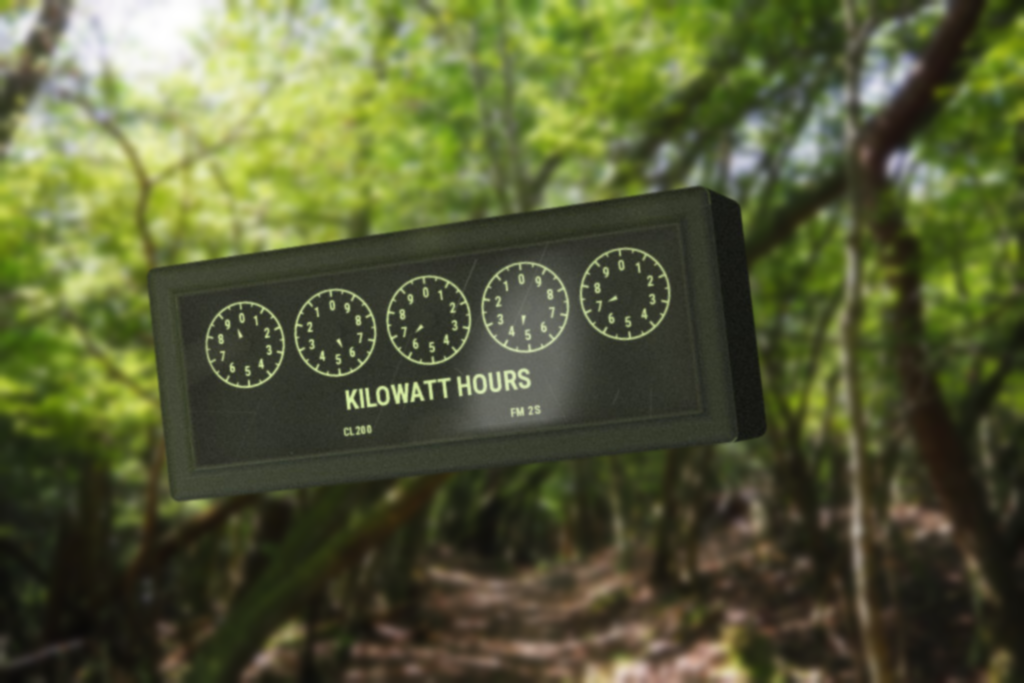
**95647** kWh
